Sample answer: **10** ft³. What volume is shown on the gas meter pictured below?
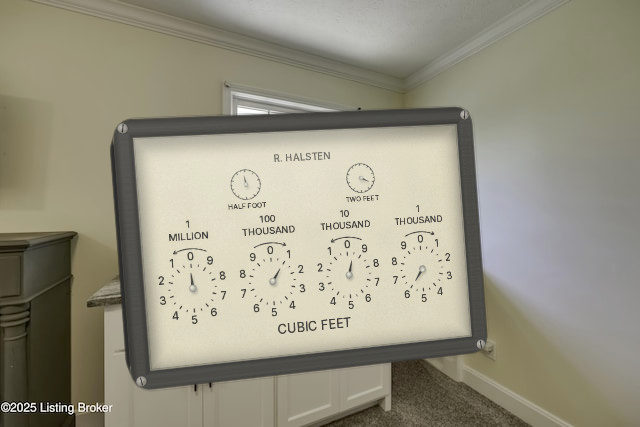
**9600** ft³
